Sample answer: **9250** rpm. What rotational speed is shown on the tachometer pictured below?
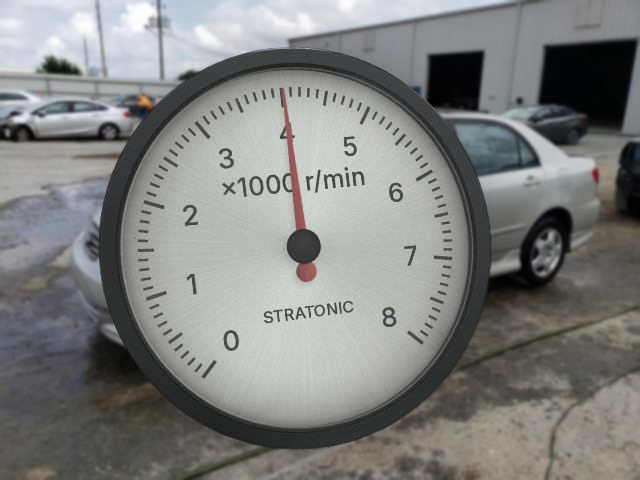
**4000** rpm
